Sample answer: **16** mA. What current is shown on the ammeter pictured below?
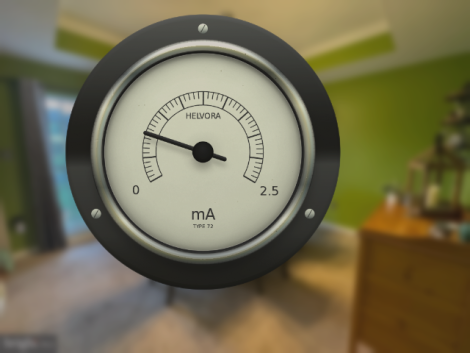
**0.5** mA
